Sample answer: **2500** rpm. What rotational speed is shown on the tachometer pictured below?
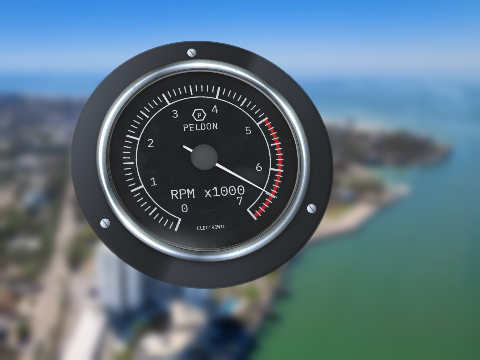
**6500** rpm
